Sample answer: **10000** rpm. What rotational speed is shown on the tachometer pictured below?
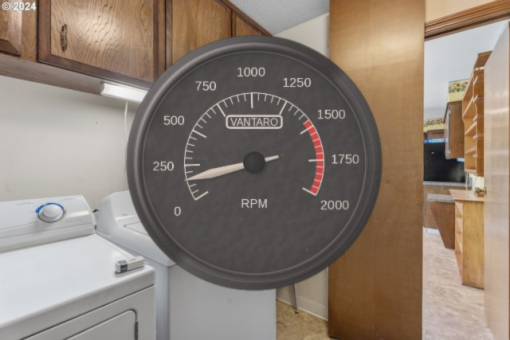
**150** rpm
